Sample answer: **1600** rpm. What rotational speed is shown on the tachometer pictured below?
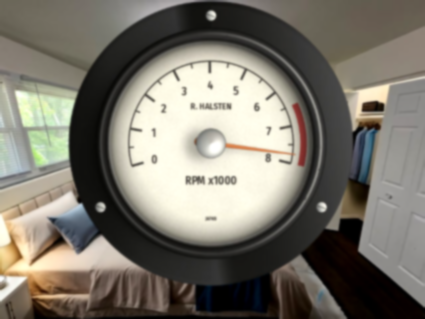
**7750** rpm
